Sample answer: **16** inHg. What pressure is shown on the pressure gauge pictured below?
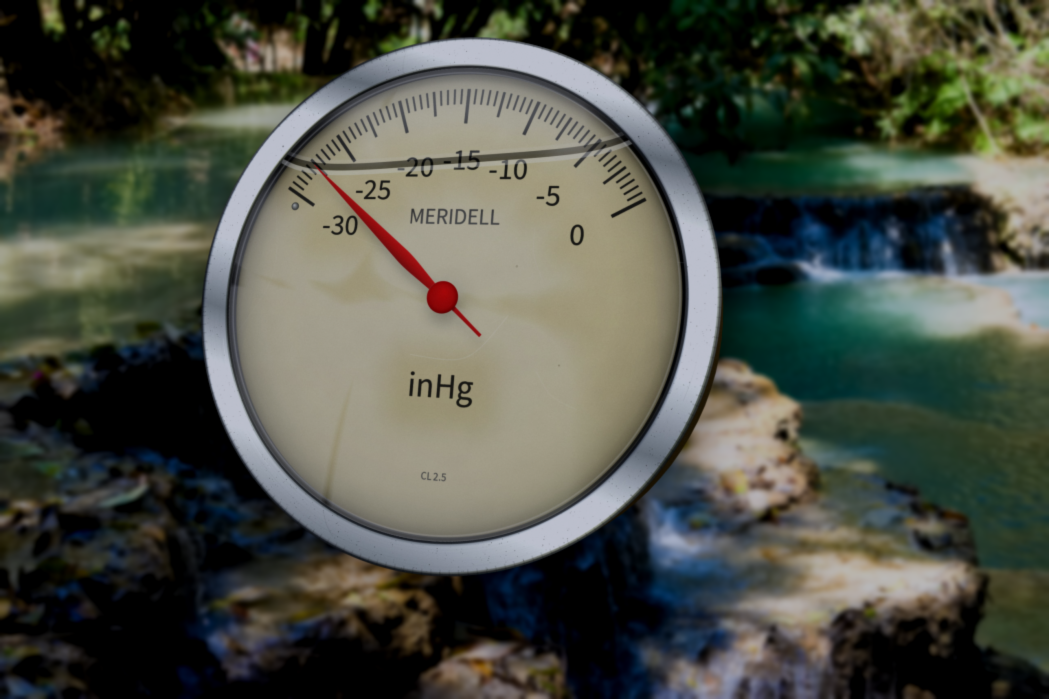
**-27.5** inHg
